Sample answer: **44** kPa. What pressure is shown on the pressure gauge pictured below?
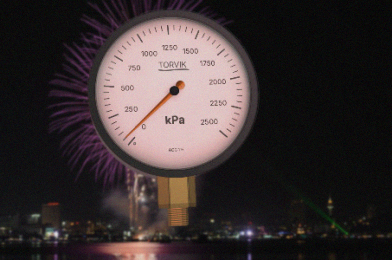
**50** kPa
